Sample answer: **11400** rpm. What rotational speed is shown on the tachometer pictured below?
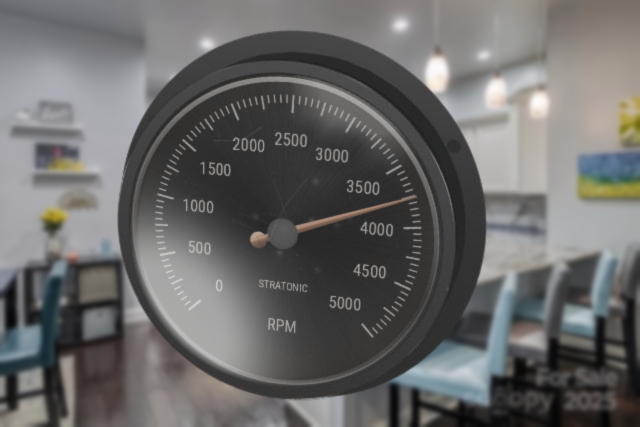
**3750** rpm
